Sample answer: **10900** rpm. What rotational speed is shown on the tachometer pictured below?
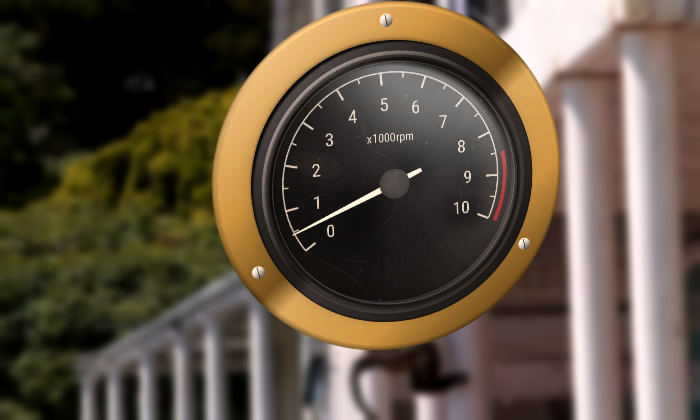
**500** rpm
